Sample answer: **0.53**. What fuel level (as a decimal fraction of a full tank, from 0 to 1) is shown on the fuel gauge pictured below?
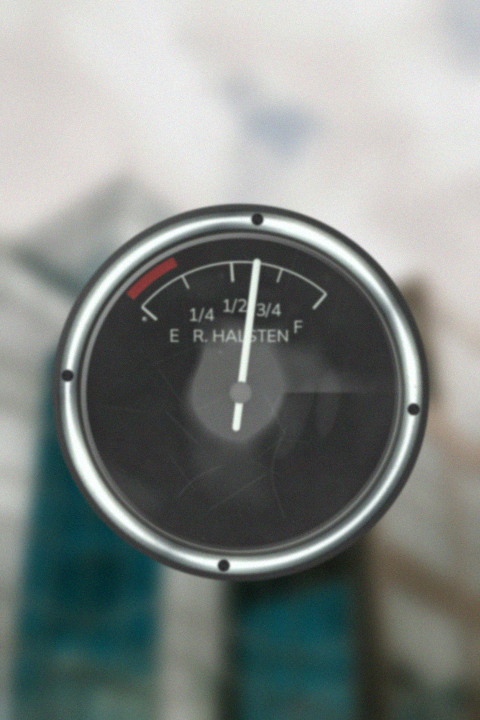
**0.625**
